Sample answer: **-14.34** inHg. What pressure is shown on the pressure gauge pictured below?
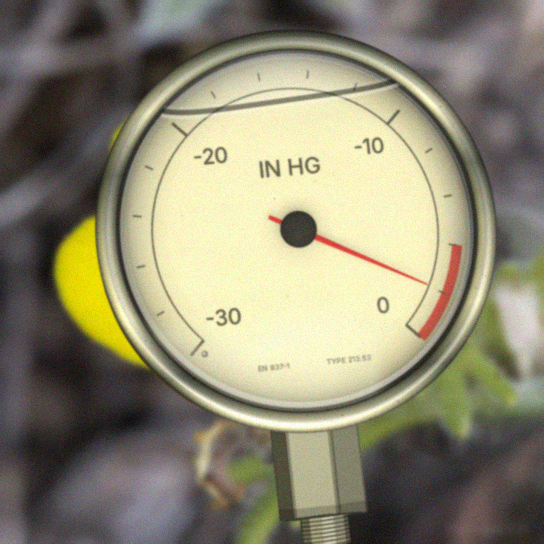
**-2** inHg
